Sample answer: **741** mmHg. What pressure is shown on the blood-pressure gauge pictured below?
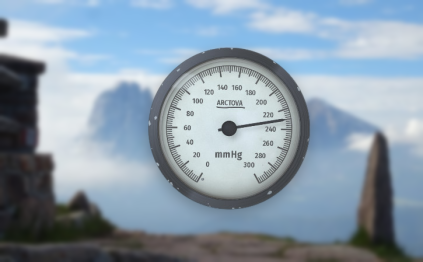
**230** mmHg
